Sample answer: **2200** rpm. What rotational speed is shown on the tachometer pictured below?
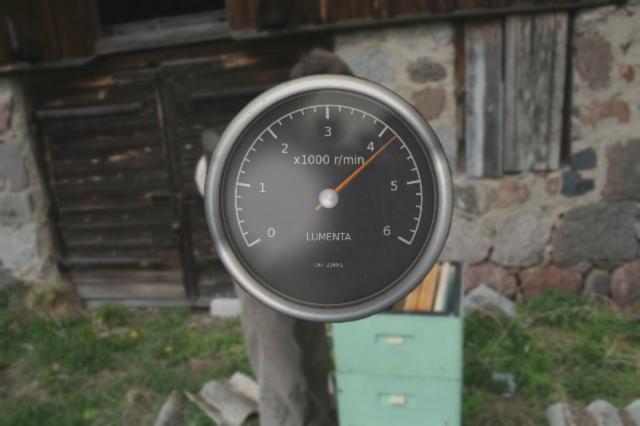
**4200** rpm
